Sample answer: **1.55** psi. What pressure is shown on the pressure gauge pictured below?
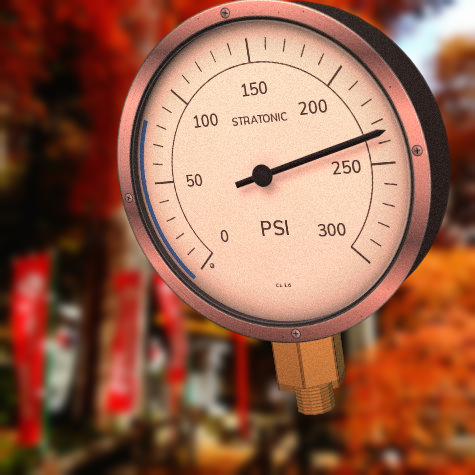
**235** psi
